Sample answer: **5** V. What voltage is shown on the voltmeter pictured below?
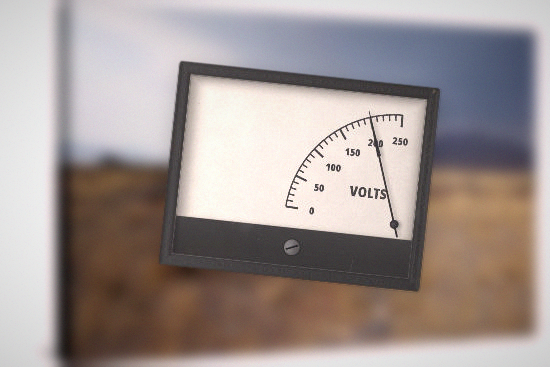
**200** V
